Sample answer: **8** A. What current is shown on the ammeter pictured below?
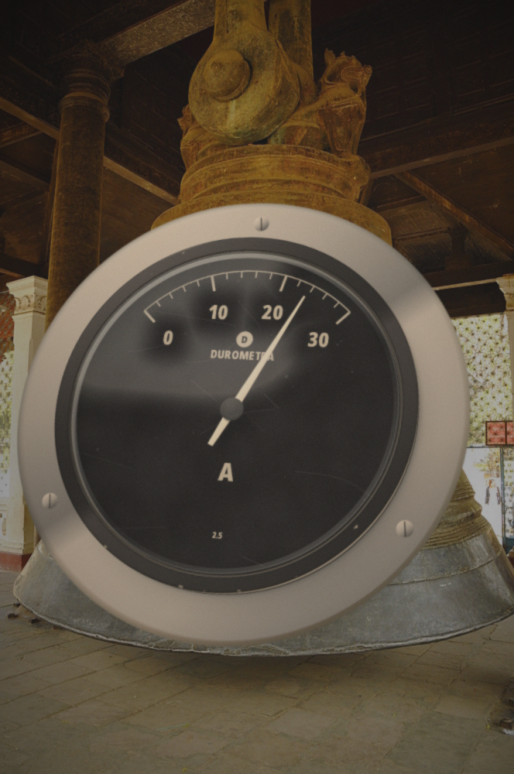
**24** A
